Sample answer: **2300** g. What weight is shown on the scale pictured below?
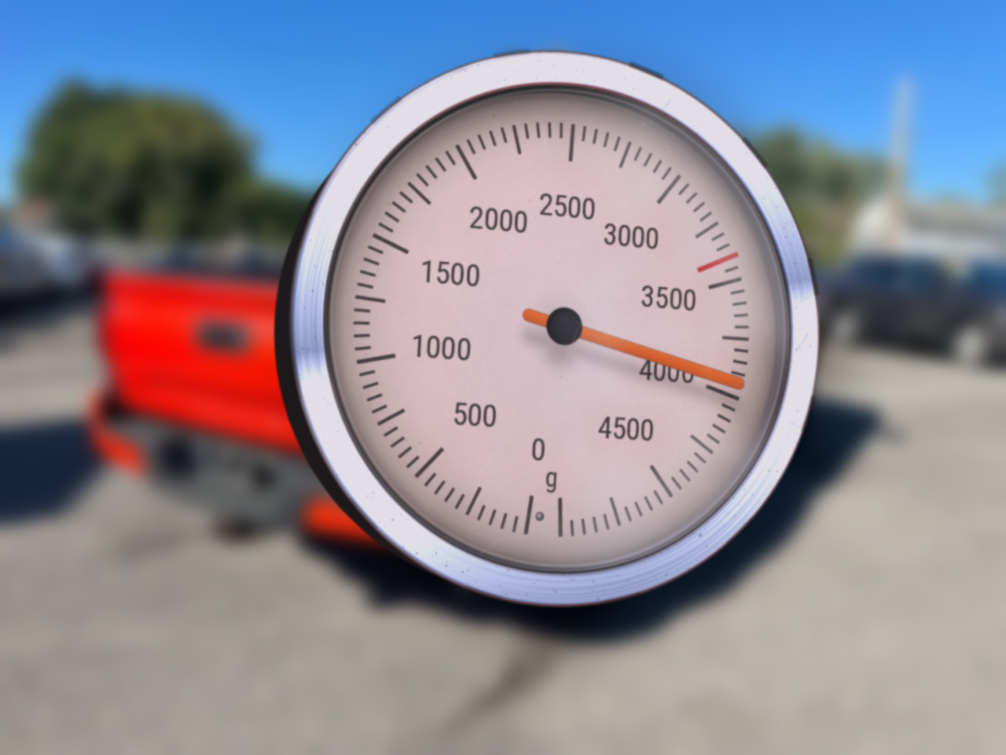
**3950** g
